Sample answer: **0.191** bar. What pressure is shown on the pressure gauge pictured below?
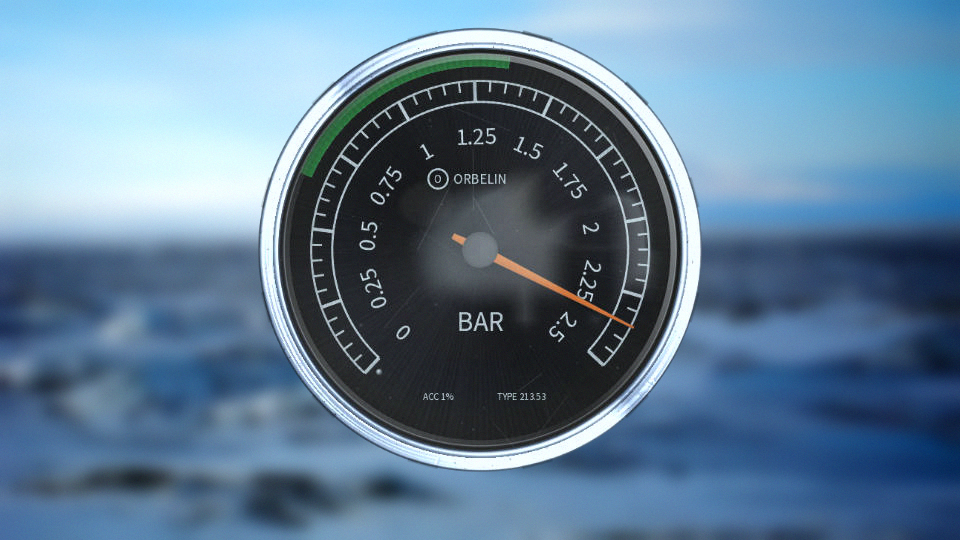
**2.35** bar
